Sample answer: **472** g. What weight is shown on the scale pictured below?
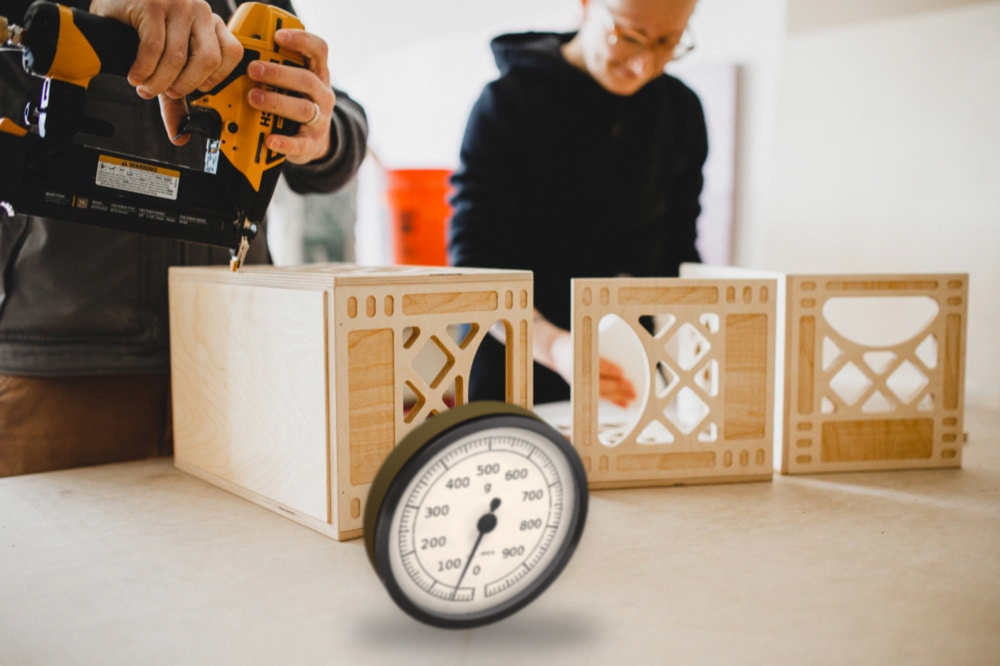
**50** g
